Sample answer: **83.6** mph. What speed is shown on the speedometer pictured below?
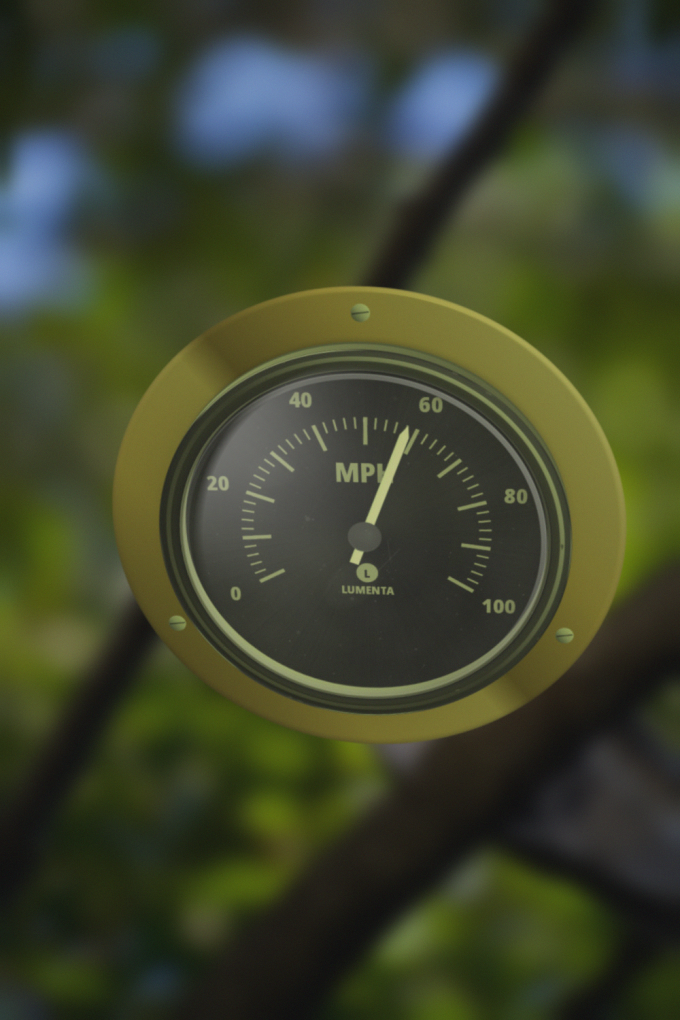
**58** mph
